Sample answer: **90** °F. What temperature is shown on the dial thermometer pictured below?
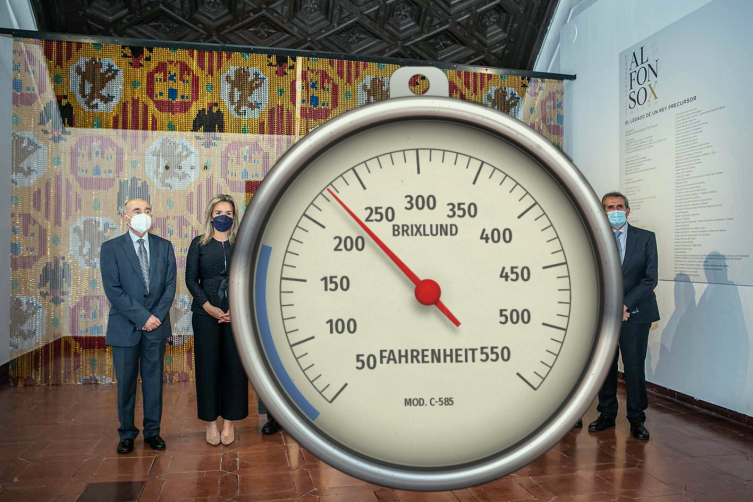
**225** °F
